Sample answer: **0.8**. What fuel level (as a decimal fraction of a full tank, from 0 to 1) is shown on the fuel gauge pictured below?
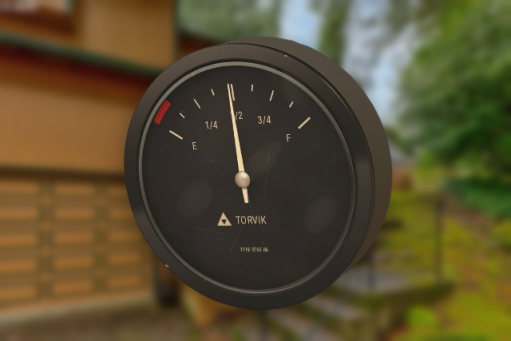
**0.5**
